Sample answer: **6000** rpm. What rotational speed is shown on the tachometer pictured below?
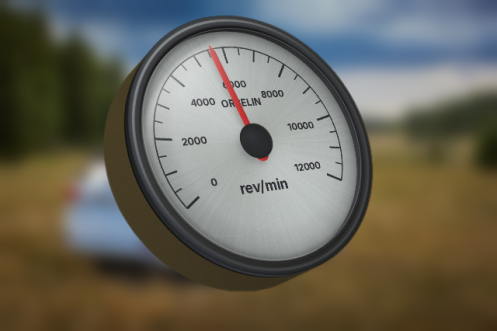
**5500** rpm
